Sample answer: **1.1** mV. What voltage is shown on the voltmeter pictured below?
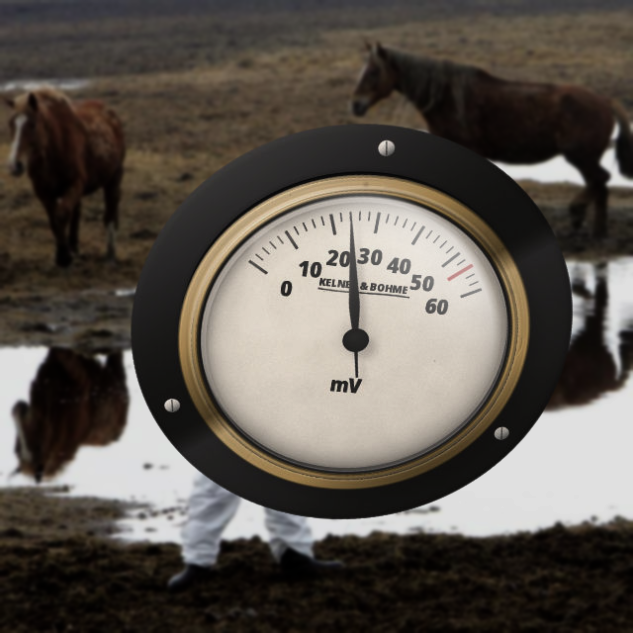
**24** mV
